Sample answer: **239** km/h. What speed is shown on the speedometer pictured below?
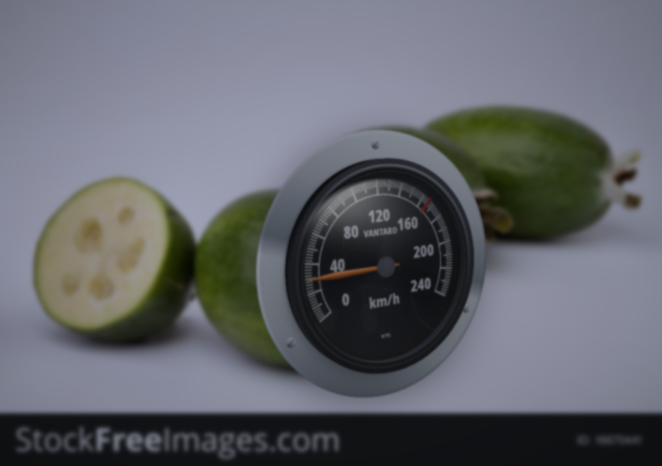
**30** km/h
